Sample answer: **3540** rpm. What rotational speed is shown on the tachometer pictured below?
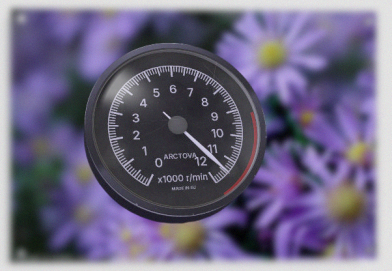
**11500** rpm
